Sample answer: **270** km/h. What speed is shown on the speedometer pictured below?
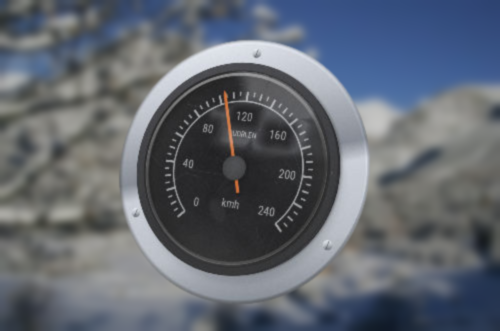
**105** km/h
